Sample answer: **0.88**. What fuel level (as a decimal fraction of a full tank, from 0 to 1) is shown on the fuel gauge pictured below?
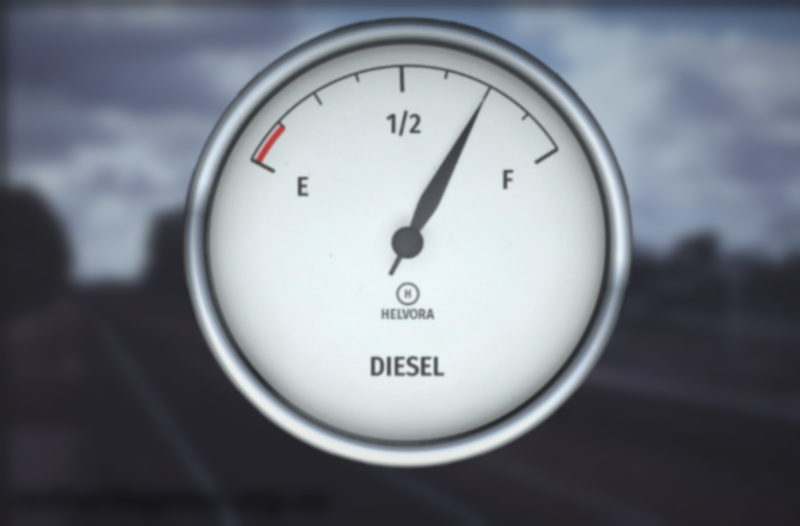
**0.75**
